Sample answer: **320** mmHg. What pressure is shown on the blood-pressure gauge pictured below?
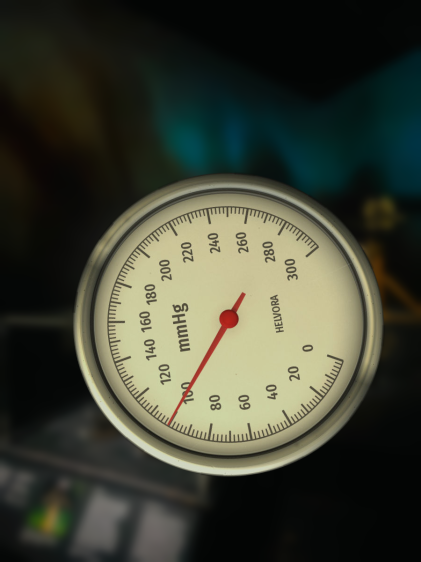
**100** mmHg
